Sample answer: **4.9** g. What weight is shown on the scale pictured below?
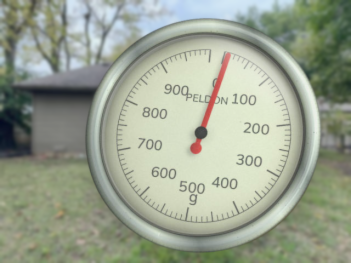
**10** g
